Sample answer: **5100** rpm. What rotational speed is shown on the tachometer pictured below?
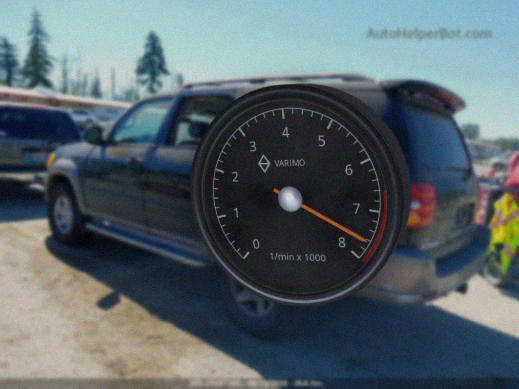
**7600** rpm
